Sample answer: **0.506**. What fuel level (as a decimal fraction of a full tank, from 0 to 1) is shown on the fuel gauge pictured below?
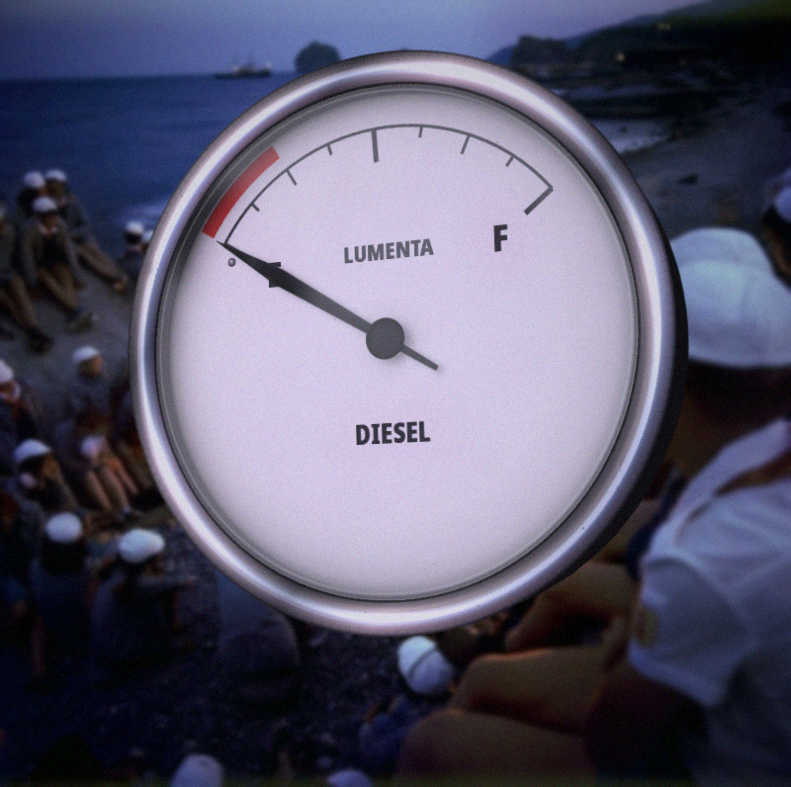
**0**
